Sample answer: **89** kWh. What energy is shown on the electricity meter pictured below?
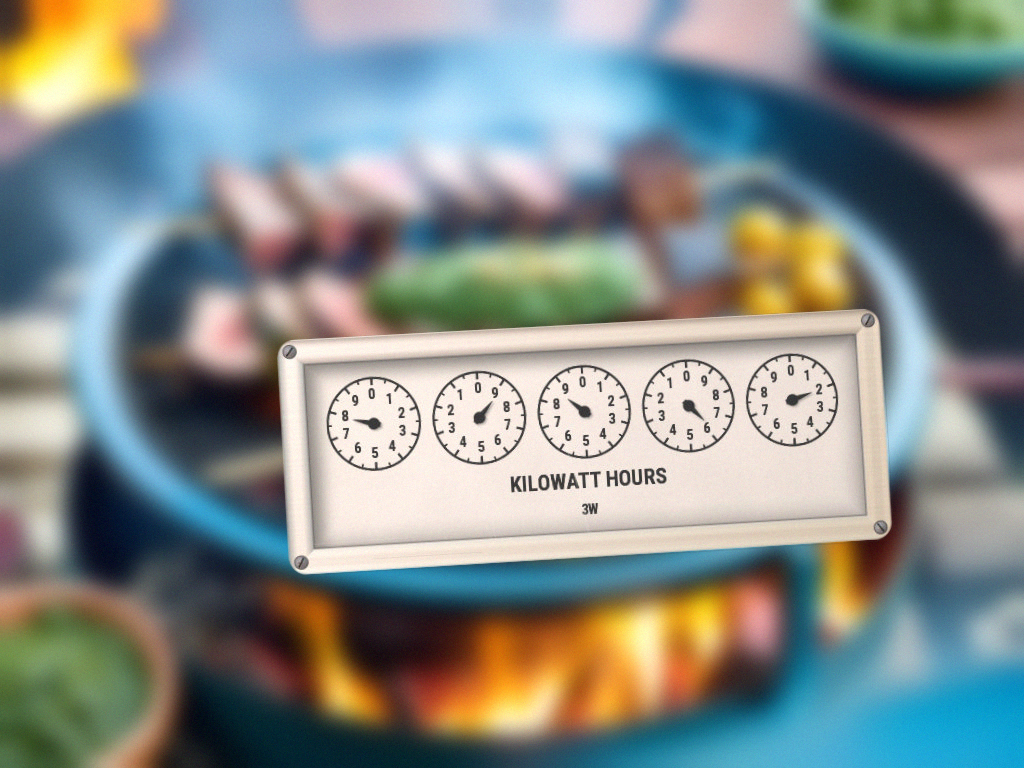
**78862** kWh
